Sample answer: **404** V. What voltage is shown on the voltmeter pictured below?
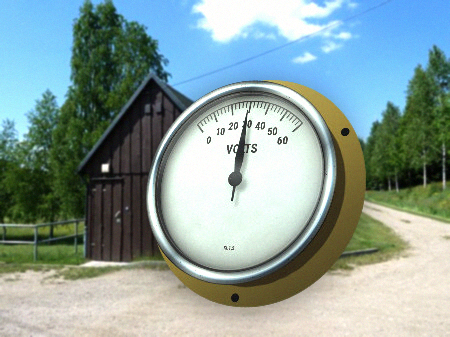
**30** V
